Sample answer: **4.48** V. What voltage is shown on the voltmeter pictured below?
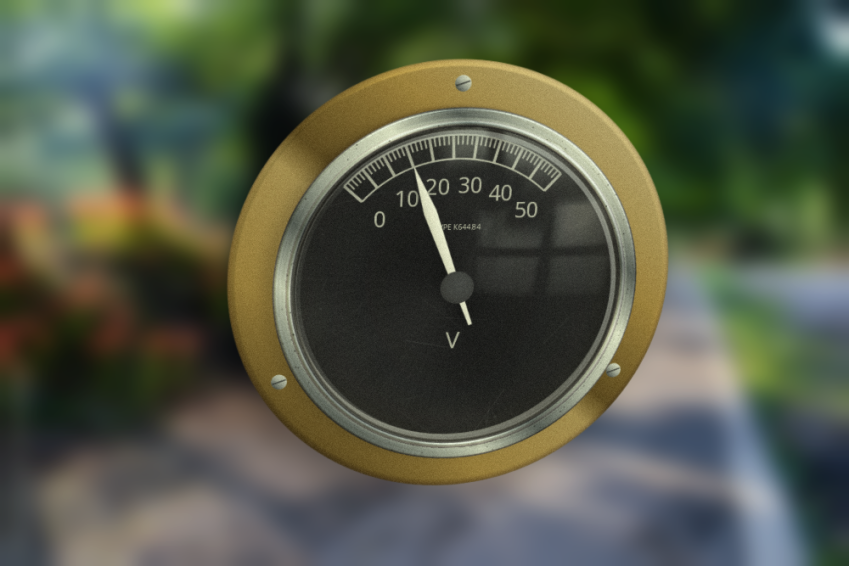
**15** V
